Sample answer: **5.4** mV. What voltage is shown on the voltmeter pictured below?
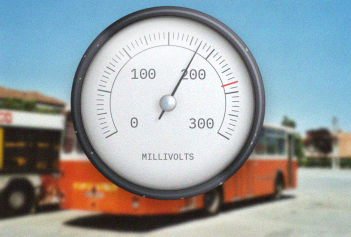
**185** mV
